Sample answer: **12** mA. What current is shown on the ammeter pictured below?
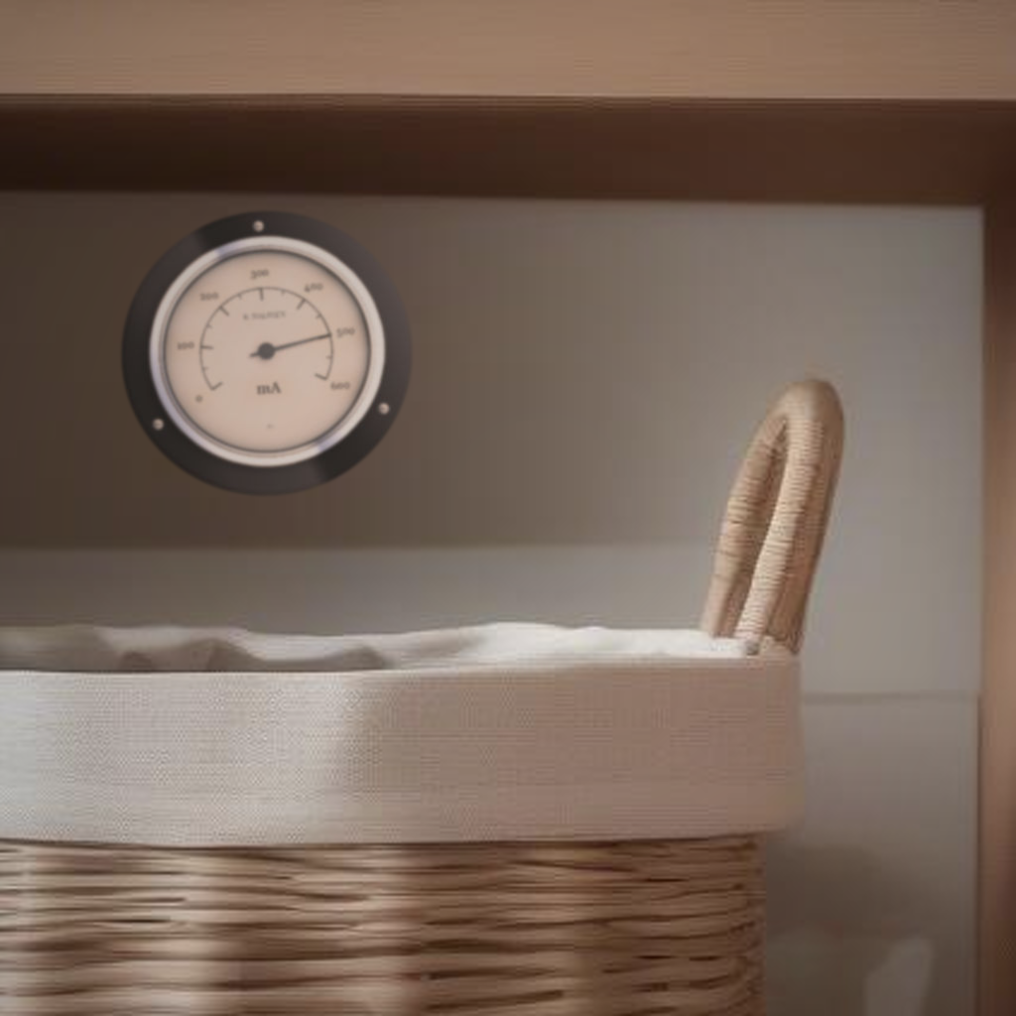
**500** mA
